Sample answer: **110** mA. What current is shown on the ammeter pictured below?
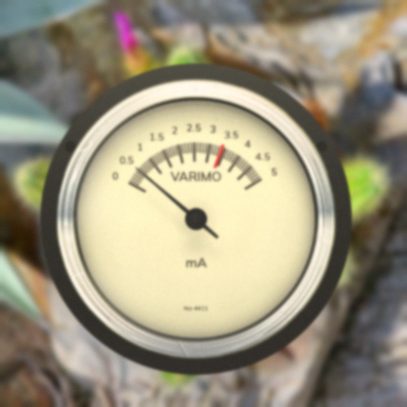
**0.5** mA
